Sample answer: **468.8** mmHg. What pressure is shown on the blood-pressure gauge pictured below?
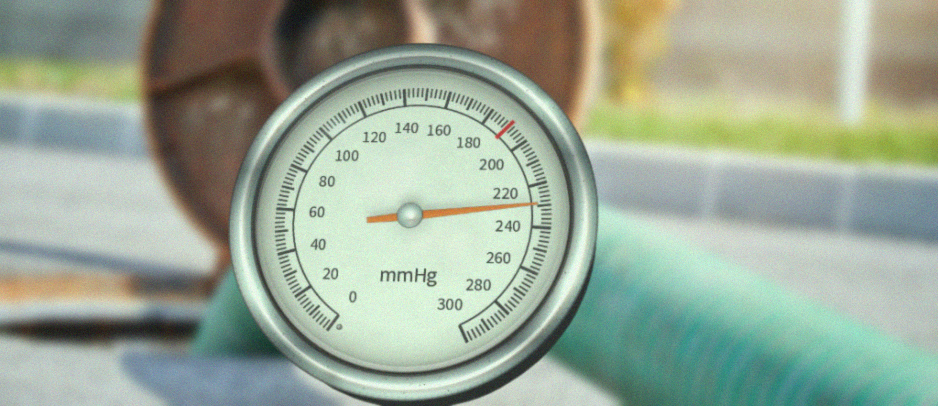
**230** mmHg
